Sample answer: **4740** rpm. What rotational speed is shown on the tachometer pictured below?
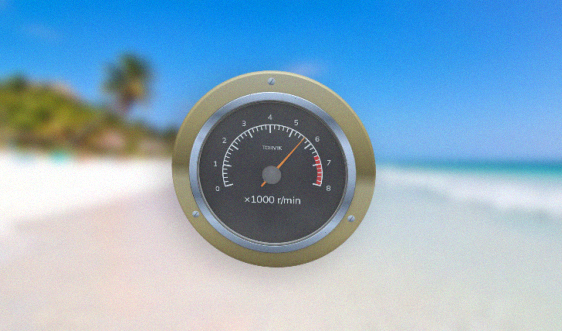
**5600** rpm
